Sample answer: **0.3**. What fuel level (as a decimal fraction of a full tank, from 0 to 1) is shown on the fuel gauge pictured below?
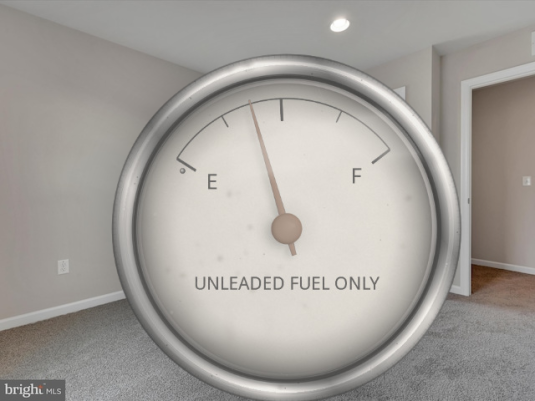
**0.375**
